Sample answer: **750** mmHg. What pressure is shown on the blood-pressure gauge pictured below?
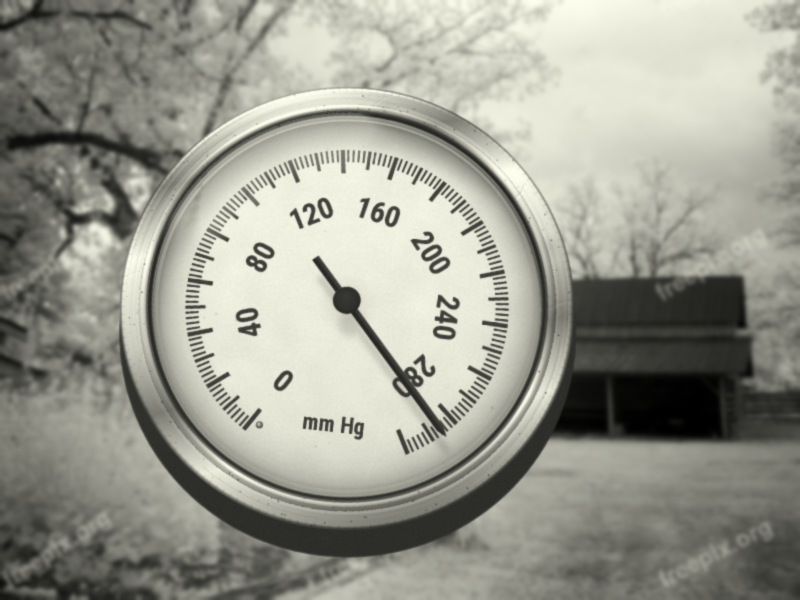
**286** mmHg
